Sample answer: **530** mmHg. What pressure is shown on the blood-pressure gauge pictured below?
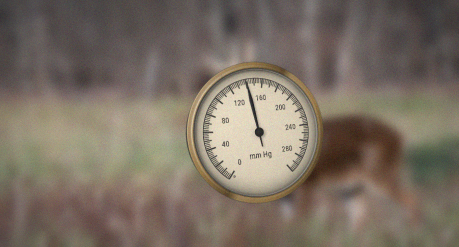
**140** mmHg
